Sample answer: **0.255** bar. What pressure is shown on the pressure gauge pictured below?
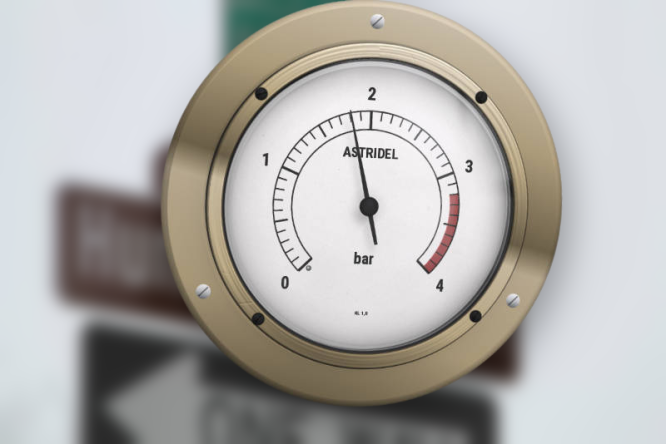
**1.8** bar
